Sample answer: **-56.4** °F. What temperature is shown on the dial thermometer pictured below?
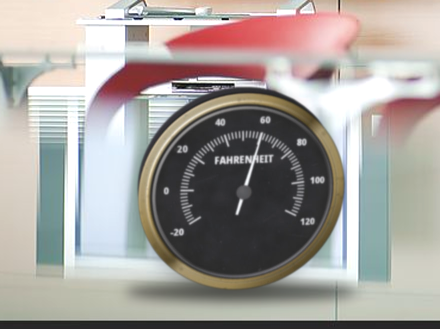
**60** °F
